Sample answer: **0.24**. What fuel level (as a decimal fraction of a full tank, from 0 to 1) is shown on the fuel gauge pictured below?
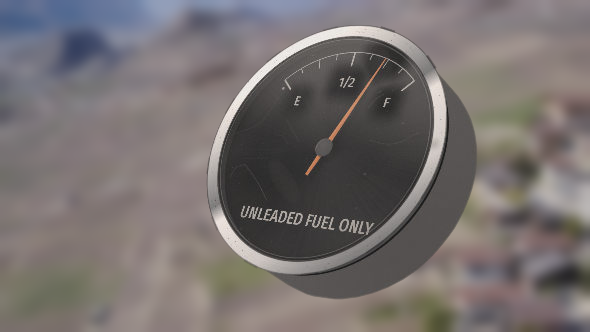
**0.75**
